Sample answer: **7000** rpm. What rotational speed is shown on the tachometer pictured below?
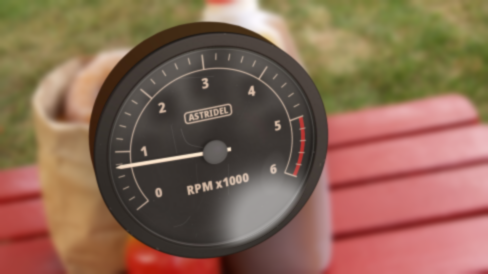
**800** rpm
